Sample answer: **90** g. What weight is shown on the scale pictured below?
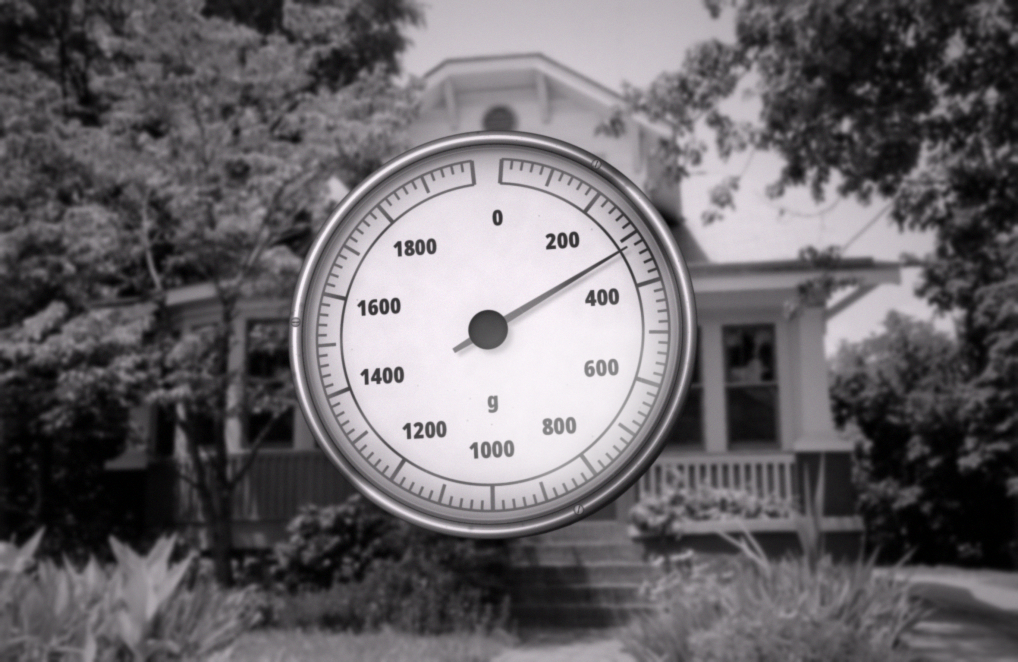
**320** g
